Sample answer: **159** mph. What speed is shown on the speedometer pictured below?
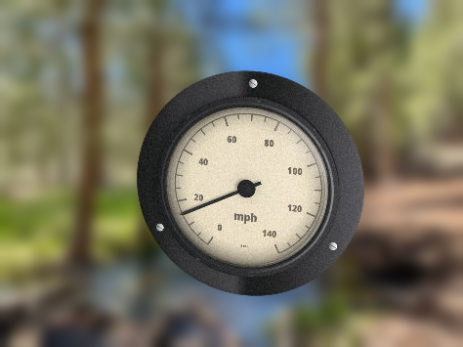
**15** mph
